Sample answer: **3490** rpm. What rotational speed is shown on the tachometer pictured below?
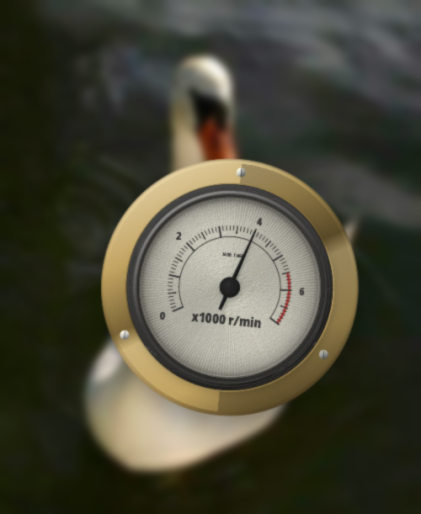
**4000** rpm
